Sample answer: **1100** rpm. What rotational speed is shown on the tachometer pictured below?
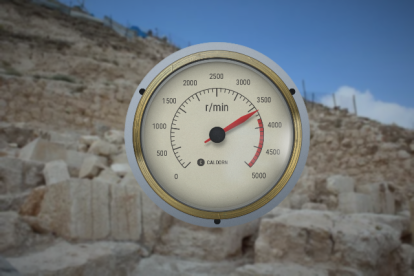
**3600** rpm
